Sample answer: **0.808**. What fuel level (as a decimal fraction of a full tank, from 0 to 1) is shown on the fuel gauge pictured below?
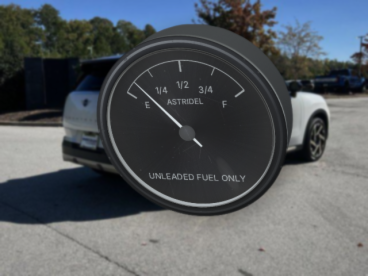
**0.125**
